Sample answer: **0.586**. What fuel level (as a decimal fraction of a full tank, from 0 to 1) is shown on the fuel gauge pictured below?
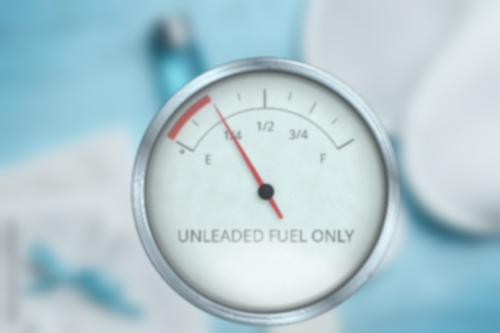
**0.25**
